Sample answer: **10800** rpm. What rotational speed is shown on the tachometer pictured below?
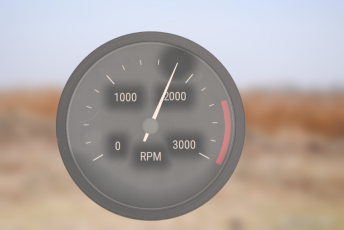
**1800** rpm
